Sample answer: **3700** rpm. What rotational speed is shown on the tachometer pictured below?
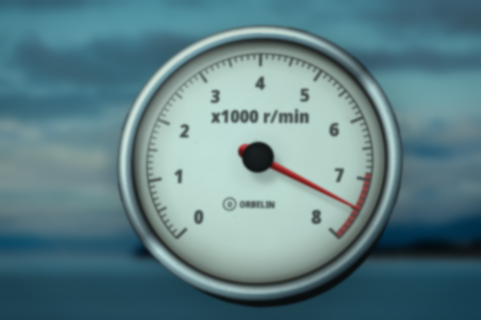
**7500** rpm
